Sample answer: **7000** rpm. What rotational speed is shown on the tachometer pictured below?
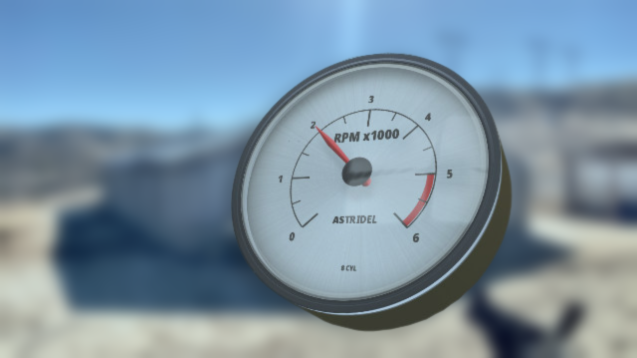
**2000** rpm
